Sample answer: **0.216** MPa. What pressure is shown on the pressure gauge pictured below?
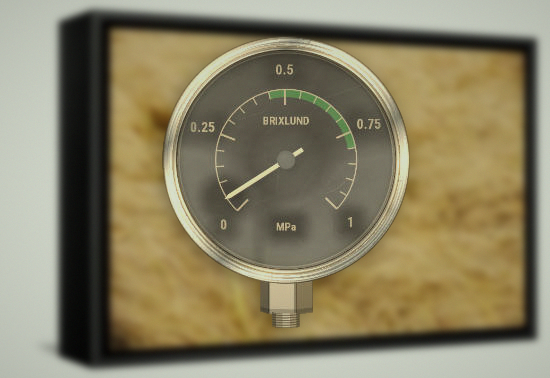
**0.05** MPa
